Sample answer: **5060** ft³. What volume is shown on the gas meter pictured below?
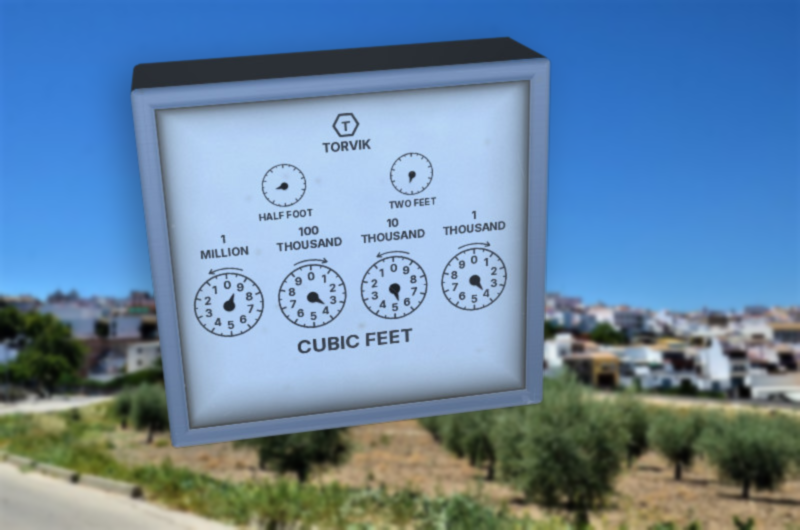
**935400** ft³
